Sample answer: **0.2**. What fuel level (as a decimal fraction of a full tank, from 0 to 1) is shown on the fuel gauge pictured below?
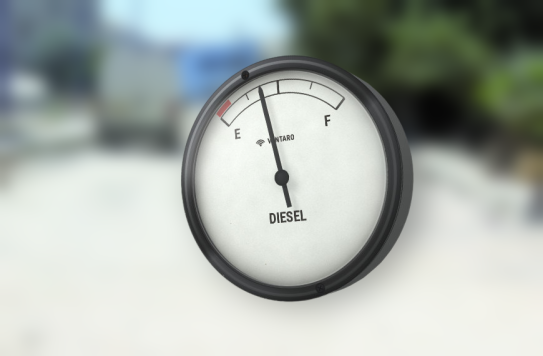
**0.375**
